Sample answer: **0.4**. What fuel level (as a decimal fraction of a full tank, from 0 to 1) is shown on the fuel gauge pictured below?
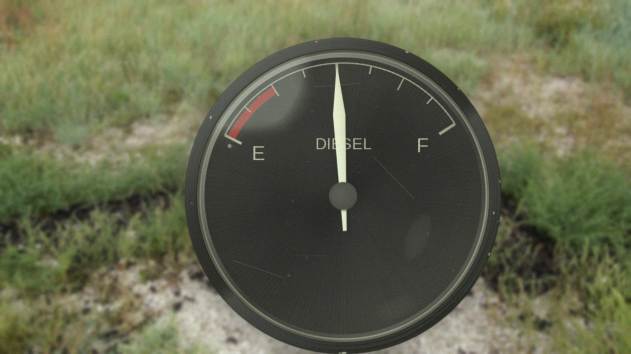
**0.5**
